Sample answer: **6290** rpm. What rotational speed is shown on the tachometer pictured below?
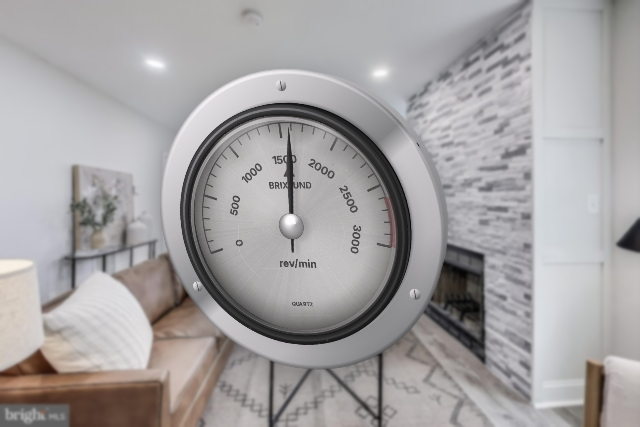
**1600** rpm
